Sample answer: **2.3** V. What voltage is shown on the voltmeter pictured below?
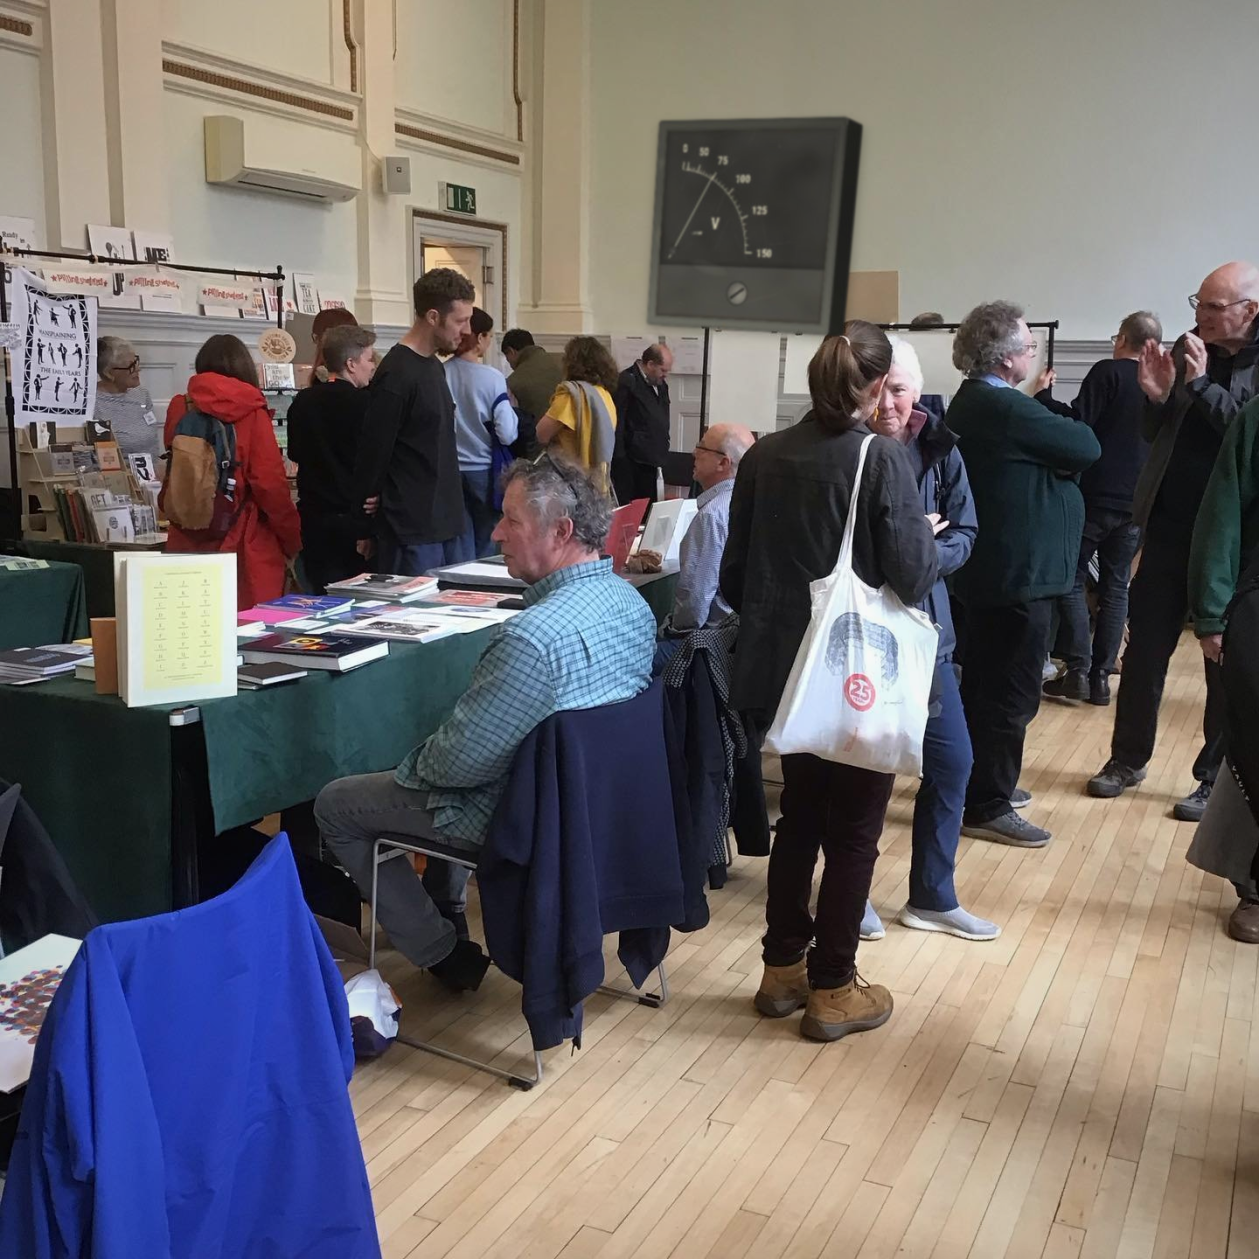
**75** V
